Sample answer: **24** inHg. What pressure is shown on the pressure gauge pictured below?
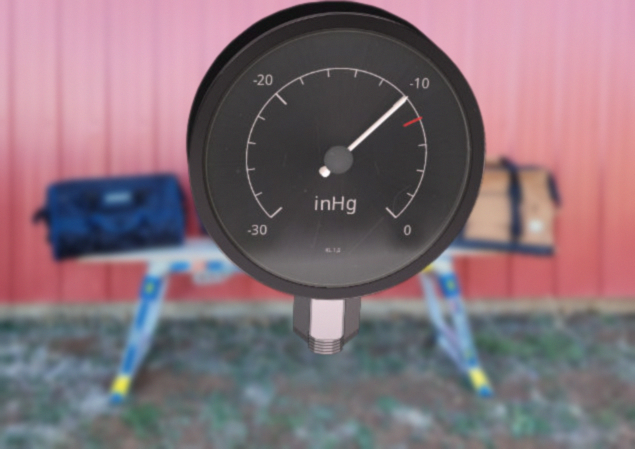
**-10** inHg
